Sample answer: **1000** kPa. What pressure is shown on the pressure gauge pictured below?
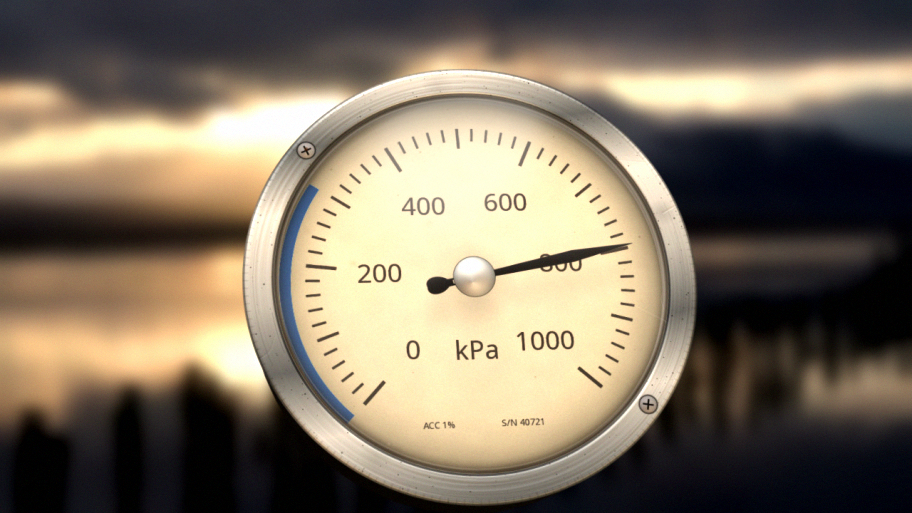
**800** kPa
